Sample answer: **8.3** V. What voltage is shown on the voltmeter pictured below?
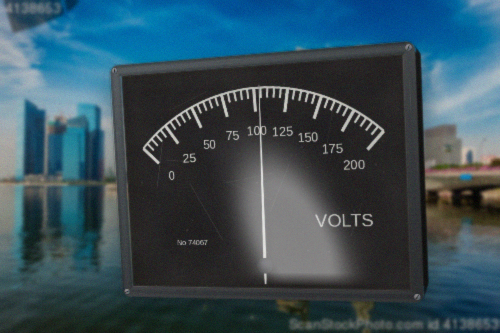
**105** V
